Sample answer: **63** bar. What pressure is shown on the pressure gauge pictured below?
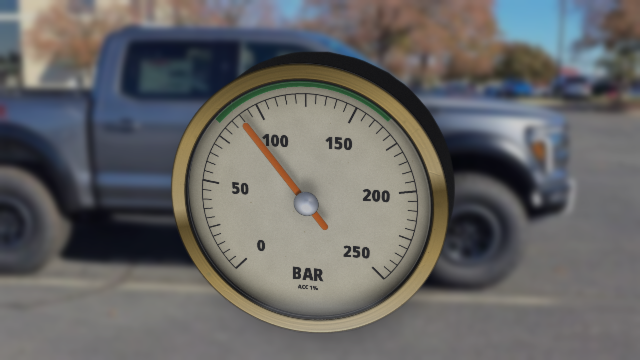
**90** bar
